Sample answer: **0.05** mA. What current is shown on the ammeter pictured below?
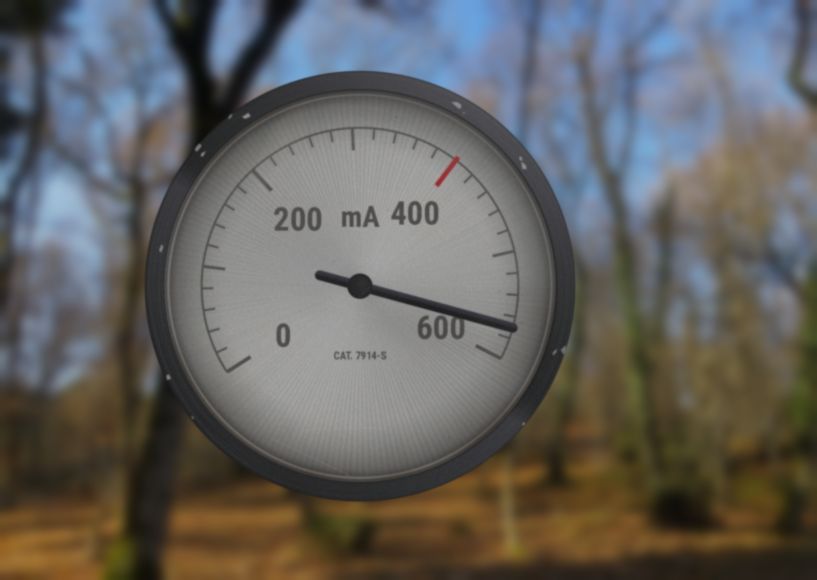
**570** mA
